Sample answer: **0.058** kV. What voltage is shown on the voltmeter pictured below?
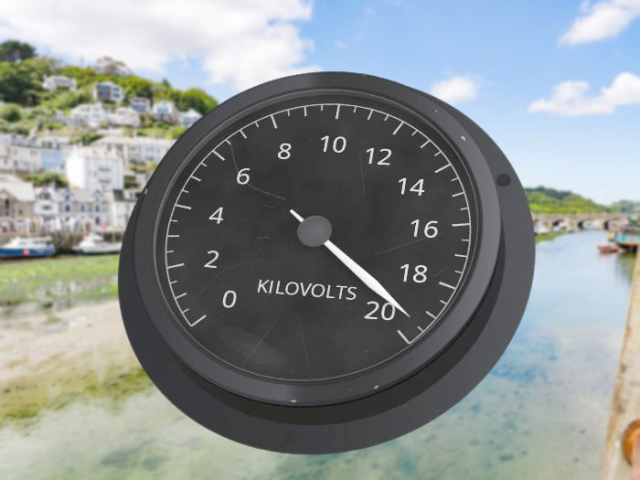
**19.5** kV
